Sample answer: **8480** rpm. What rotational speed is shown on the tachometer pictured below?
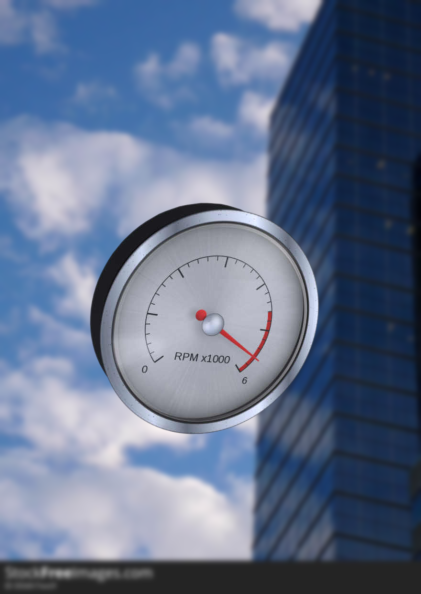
**5600** rpm
